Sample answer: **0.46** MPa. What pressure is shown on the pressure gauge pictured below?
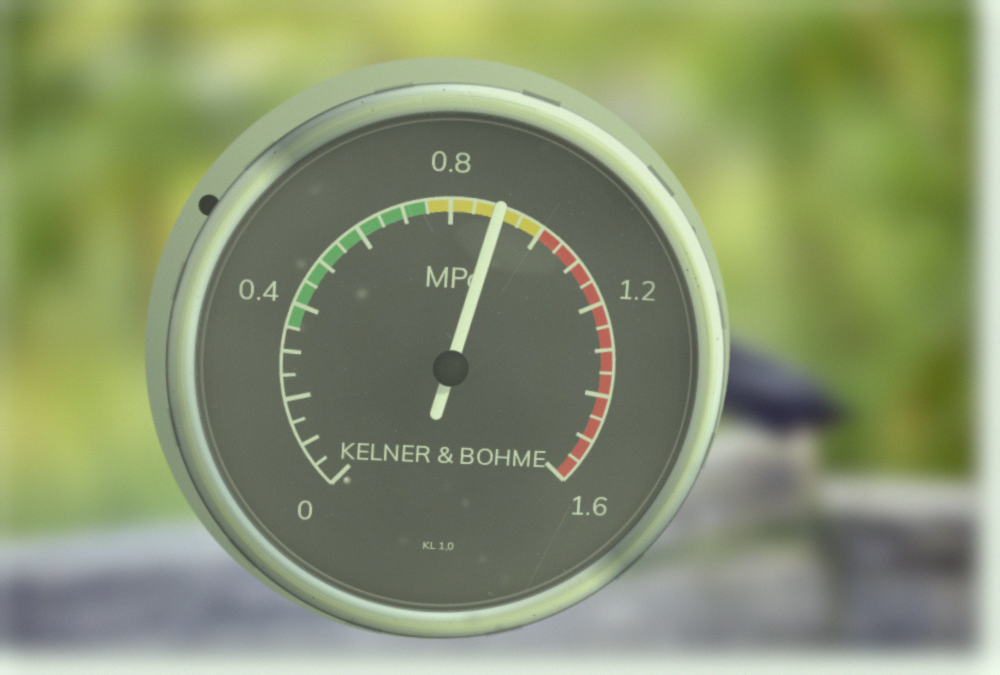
**0.9** MPa
